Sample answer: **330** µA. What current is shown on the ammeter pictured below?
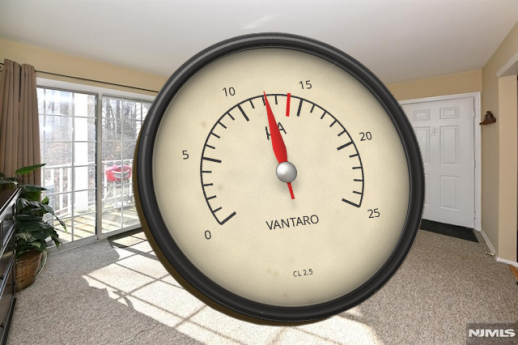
**12** µA
